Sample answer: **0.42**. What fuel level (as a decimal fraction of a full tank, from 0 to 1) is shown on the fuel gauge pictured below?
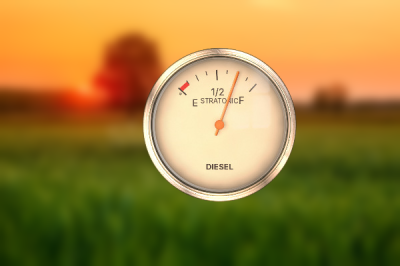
**0.75**
